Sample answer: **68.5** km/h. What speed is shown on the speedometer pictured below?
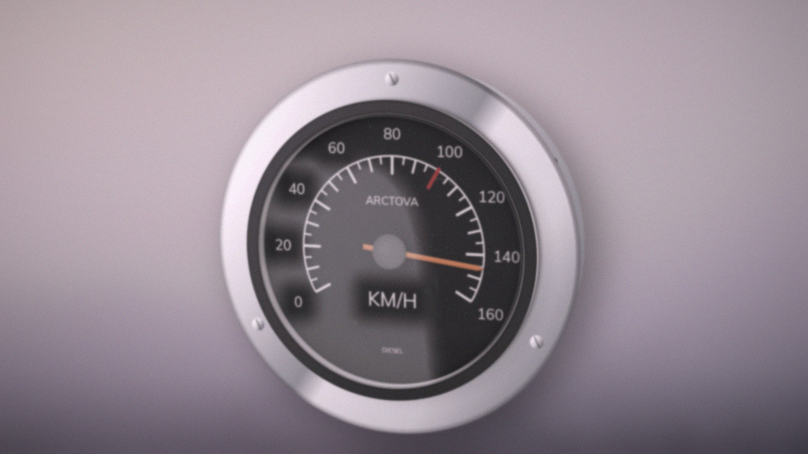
**145** km/h
